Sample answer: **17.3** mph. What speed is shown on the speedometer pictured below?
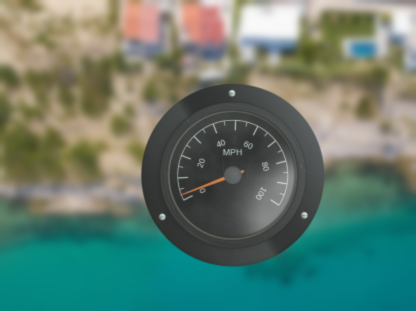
**2.5** mph
